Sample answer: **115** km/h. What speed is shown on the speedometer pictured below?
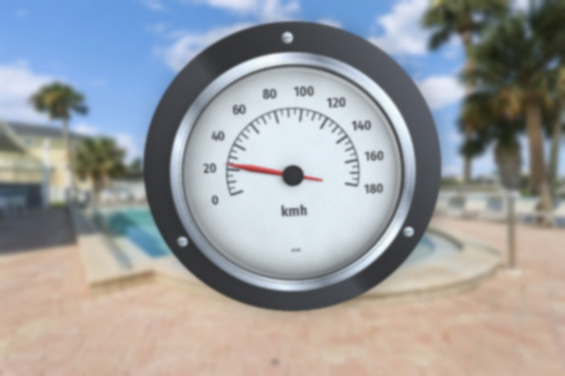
**25** km/h
